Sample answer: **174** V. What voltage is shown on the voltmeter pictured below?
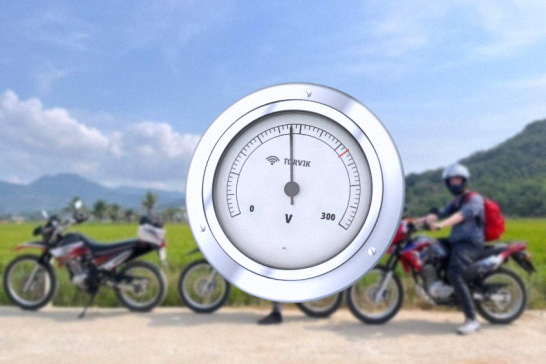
**140** V
